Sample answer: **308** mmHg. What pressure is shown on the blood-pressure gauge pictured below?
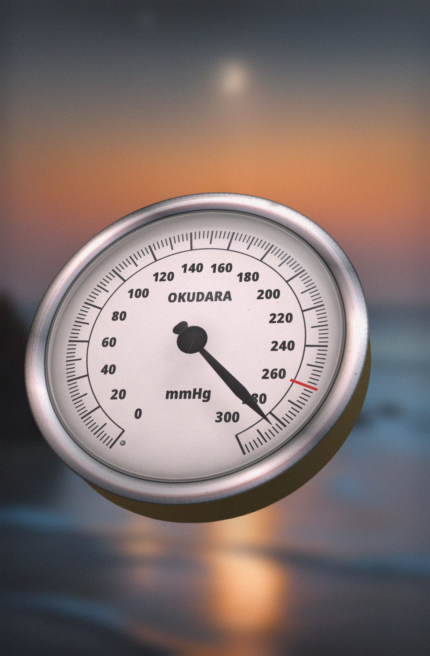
**284** mmHg
